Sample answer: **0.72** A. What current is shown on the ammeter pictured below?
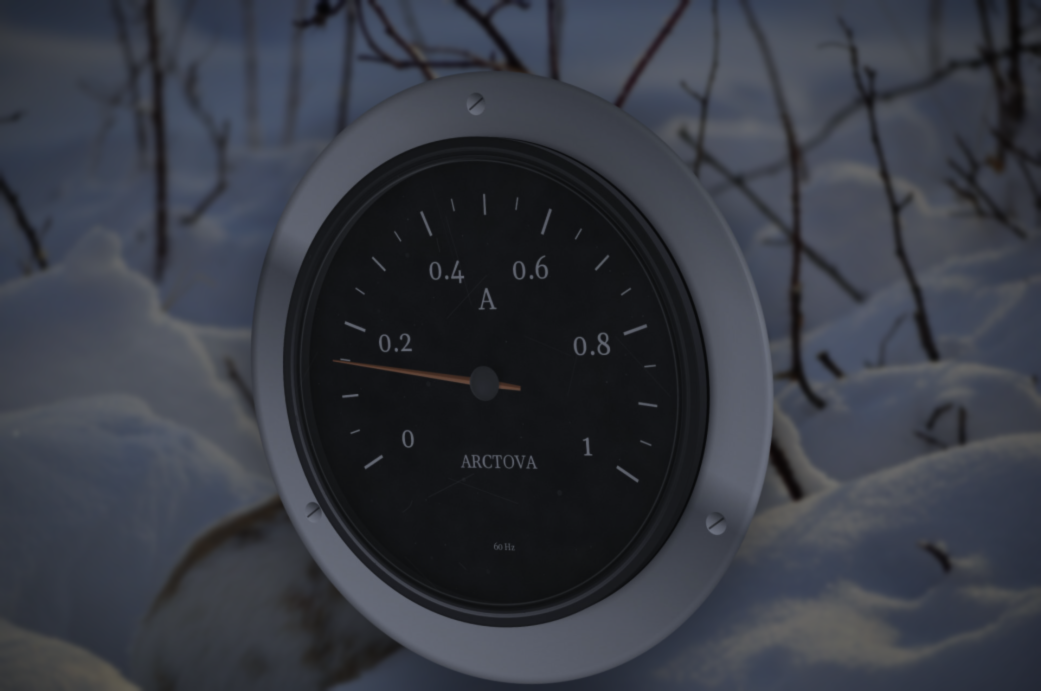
**0.15** A
